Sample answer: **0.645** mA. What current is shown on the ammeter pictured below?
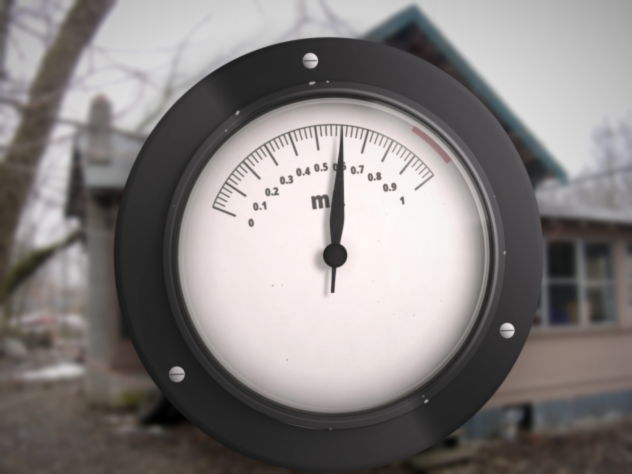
**0.6** mA
